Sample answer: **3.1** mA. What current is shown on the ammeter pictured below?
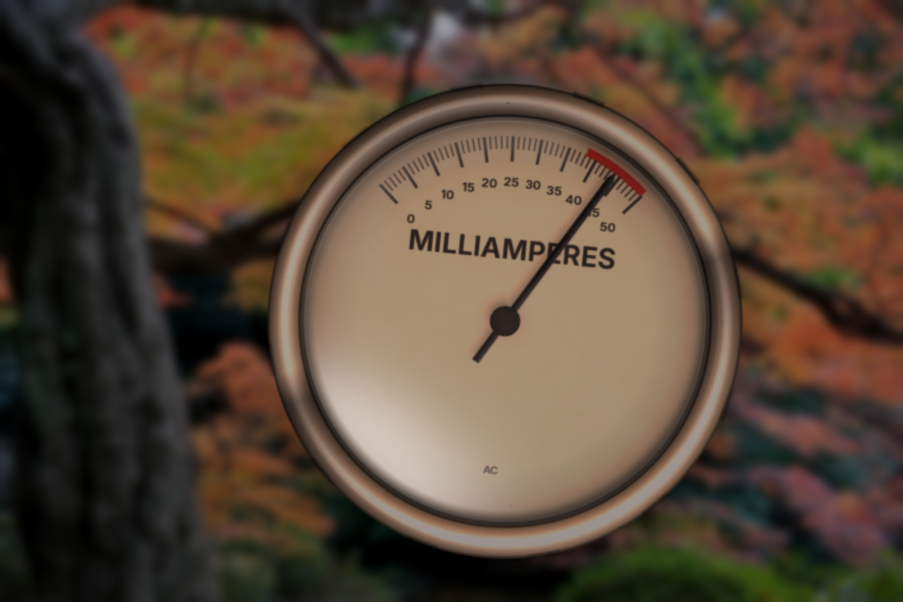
**44** mA
